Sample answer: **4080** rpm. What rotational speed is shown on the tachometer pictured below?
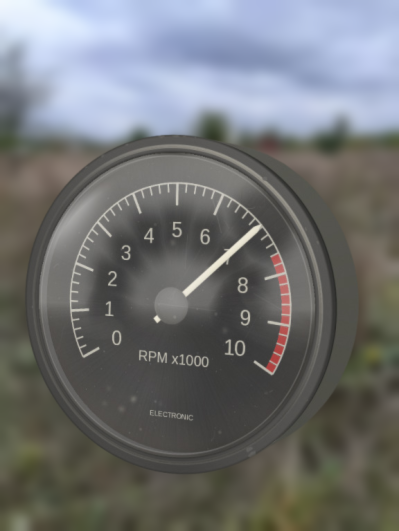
**7000** rpm
